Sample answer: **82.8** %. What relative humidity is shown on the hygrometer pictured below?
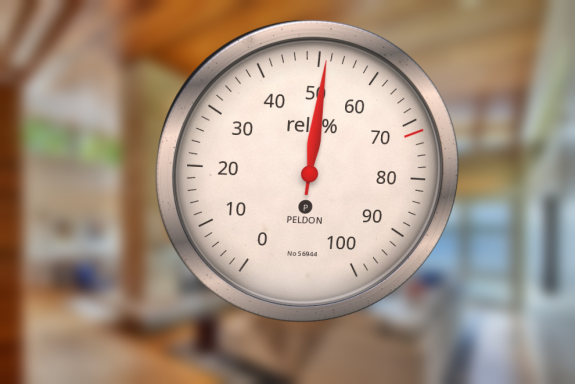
**51** %
